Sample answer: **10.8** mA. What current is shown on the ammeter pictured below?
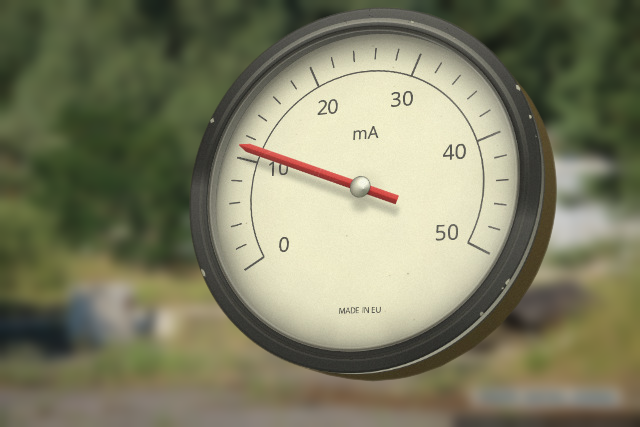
**11** mA
